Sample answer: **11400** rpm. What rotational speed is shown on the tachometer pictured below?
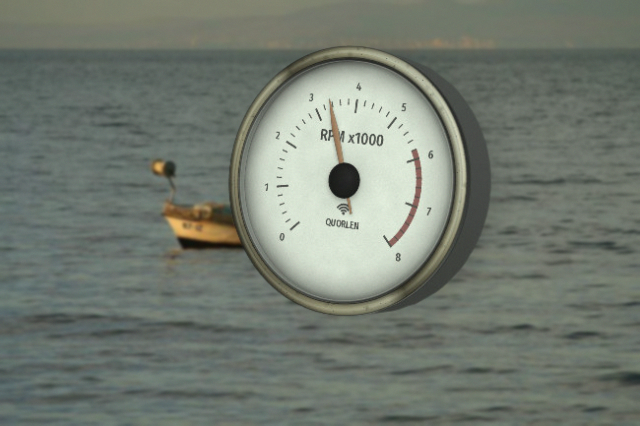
**3400** rpm
